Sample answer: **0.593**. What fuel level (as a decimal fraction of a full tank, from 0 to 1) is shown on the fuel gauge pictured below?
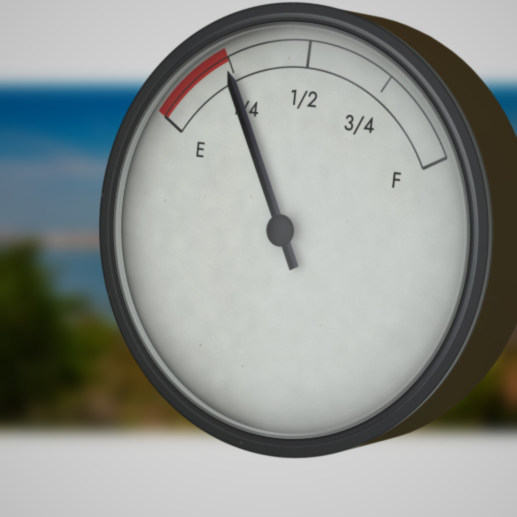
**0.25**
